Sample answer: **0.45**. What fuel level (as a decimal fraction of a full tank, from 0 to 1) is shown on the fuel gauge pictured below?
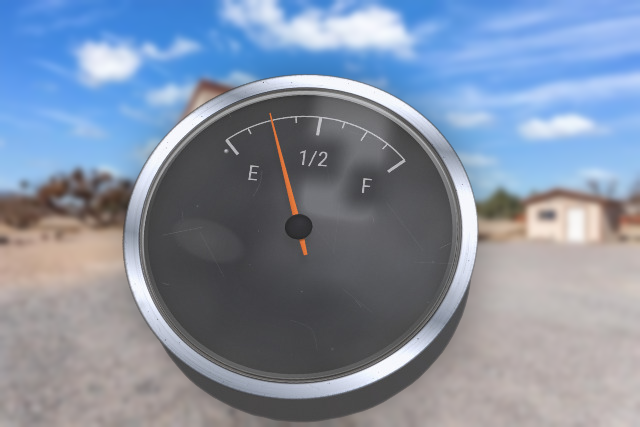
**0.25**
